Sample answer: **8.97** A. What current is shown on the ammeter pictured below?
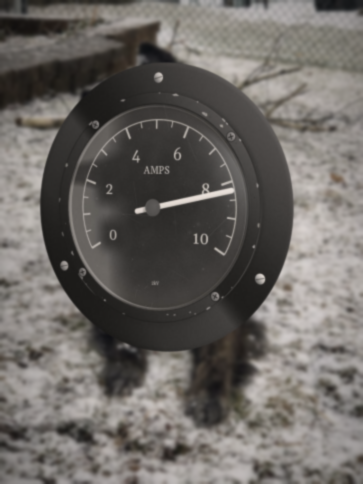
**8.25** A
